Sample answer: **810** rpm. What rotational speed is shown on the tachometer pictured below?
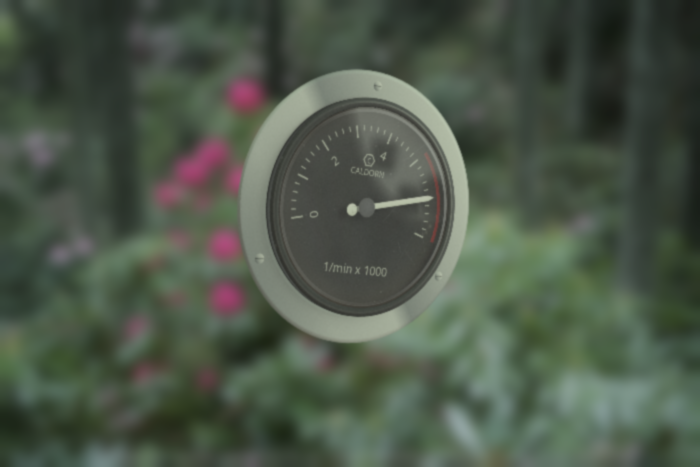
**6000** rpm
